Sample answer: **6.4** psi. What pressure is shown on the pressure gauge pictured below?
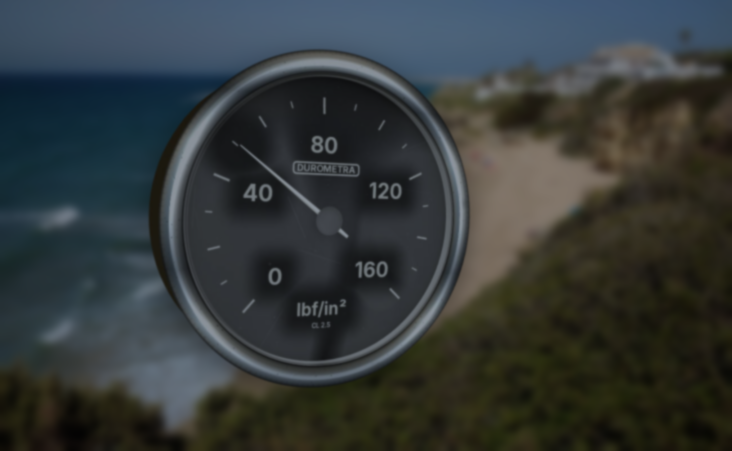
**50** psi
